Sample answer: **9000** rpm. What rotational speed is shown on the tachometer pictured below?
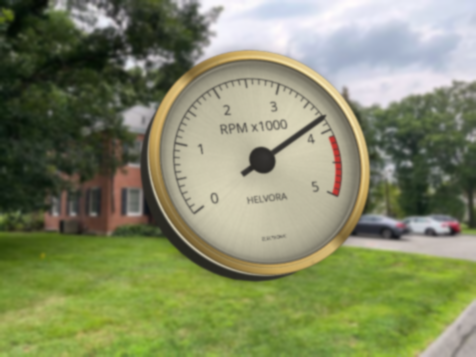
**3800** rpm
